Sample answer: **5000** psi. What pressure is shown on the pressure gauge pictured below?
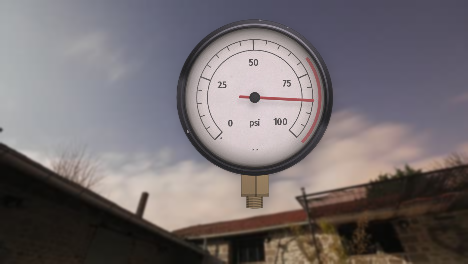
**85** psi
